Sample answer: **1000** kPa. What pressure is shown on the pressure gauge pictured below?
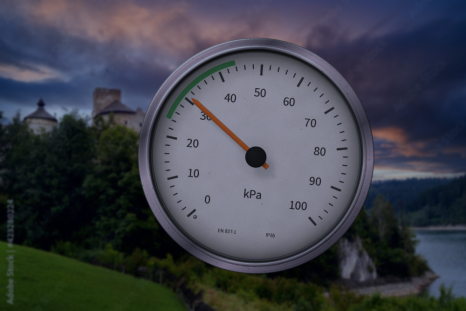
**31** kPa
